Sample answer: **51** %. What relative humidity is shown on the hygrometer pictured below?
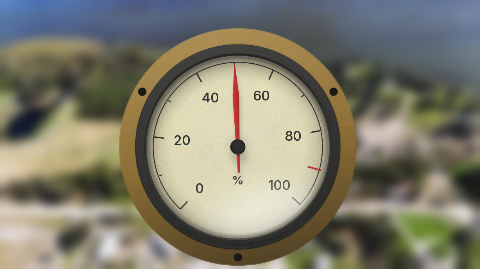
**50** %
